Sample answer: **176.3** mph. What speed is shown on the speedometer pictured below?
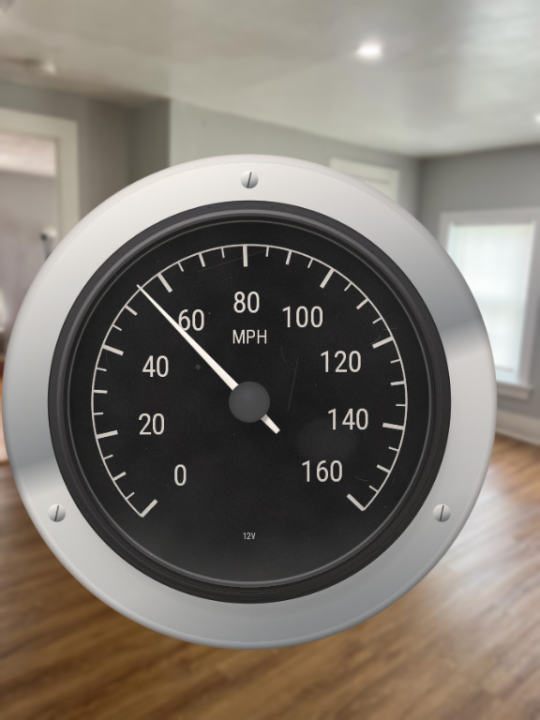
**55** mph
